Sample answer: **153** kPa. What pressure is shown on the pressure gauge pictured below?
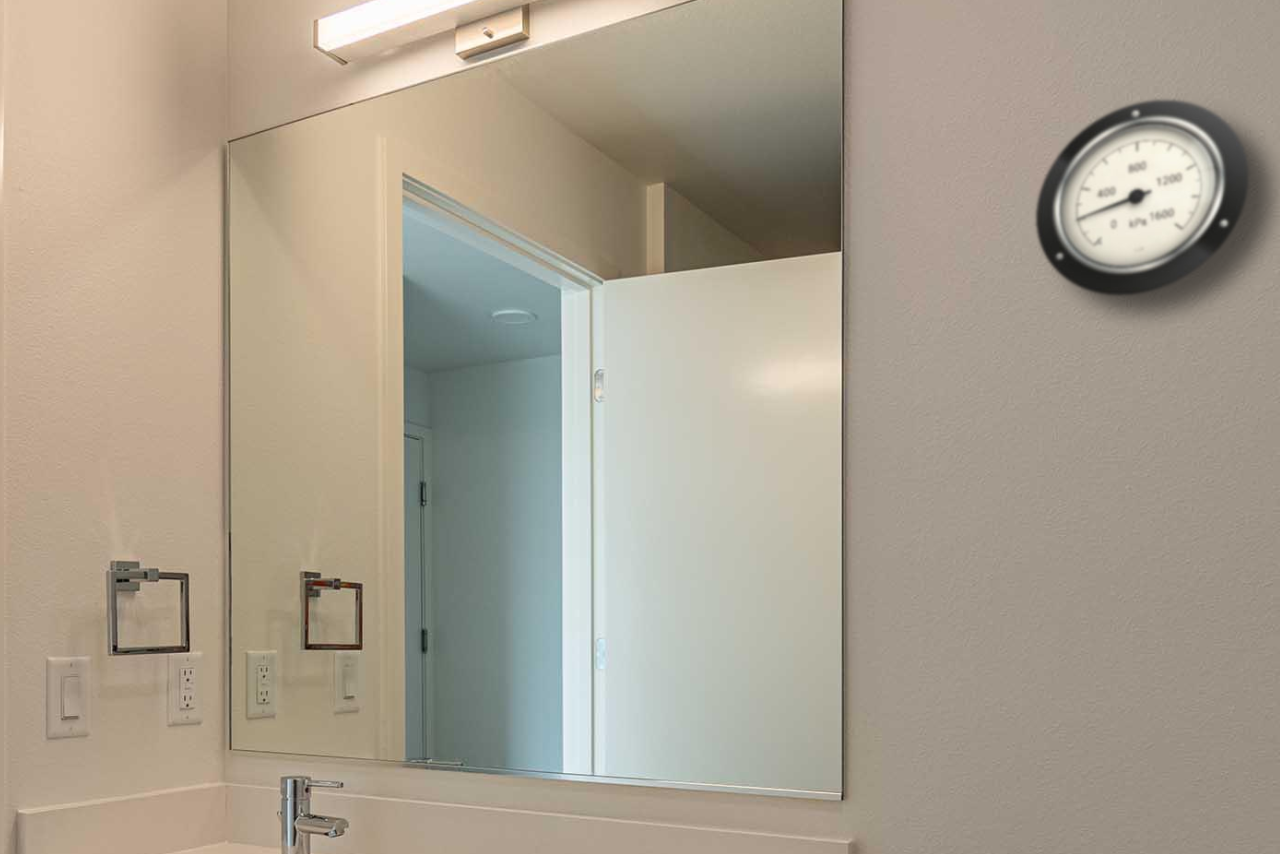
**200** kPa
